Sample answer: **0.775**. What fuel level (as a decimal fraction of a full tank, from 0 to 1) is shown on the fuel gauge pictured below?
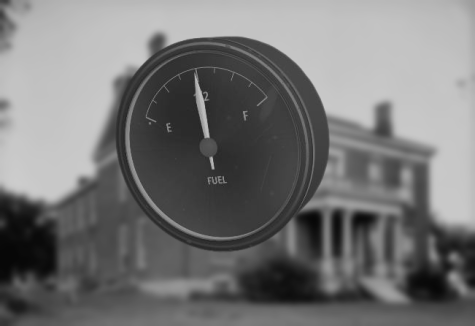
**0.5**
